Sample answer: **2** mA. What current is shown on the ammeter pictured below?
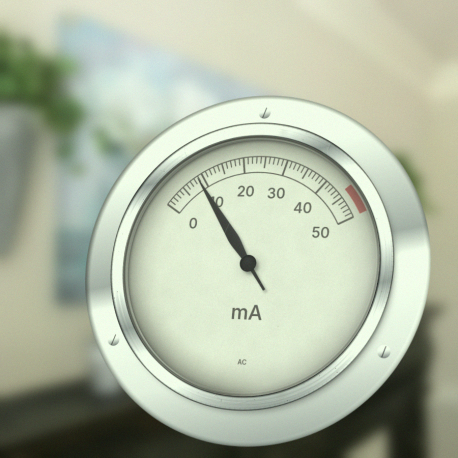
**9** mA
